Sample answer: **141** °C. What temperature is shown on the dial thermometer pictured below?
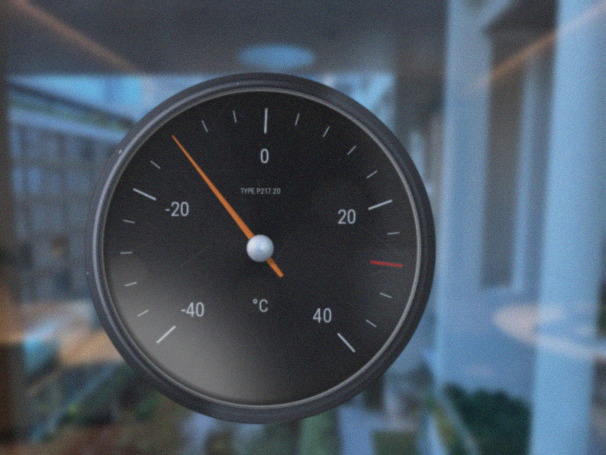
**-12** °C
